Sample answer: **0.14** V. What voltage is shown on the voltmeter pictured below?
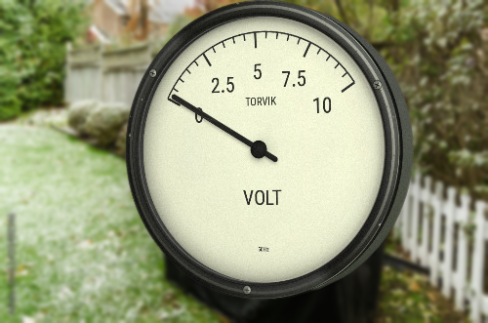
**0.25** V
